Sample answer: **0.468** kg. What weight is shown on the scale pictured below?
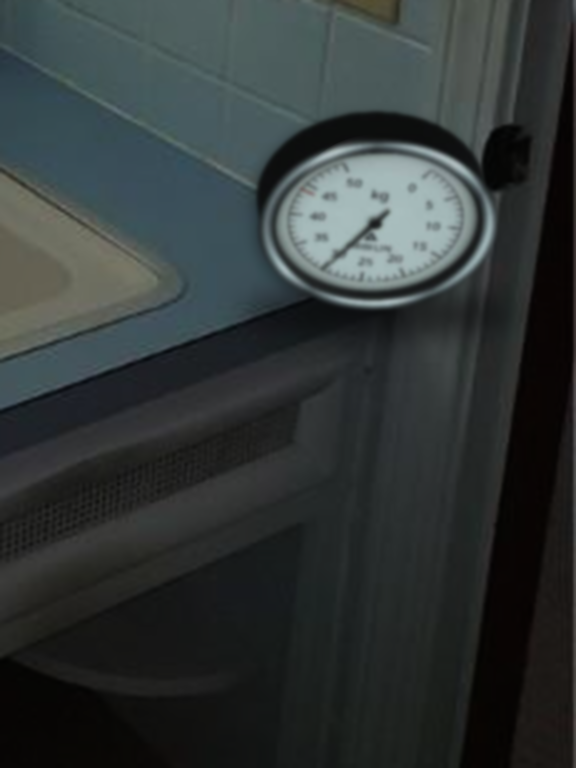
**30** kg
